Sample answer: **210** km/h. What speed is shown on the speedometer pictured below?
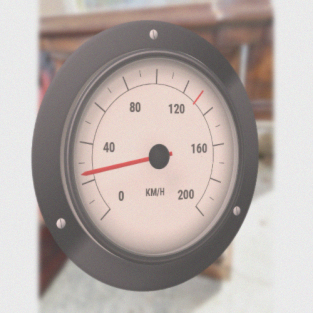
**25** km/h
